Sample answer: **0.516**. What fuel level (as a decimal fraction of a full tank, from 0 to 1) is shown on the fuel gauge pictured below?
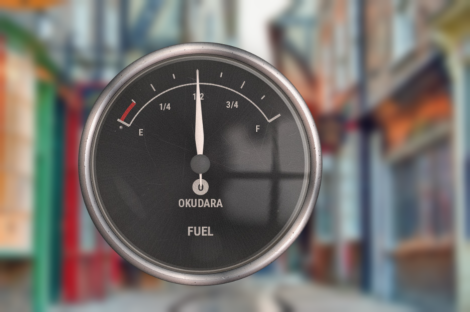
**0.5**
